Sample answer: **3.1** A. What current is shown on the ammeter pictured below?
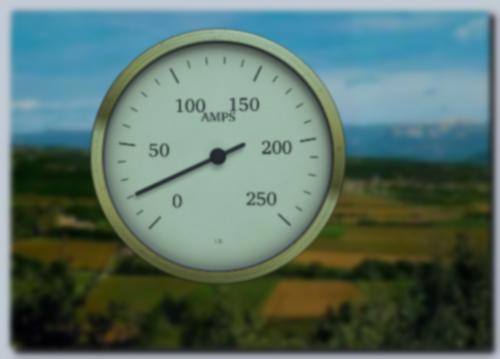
**20** A
